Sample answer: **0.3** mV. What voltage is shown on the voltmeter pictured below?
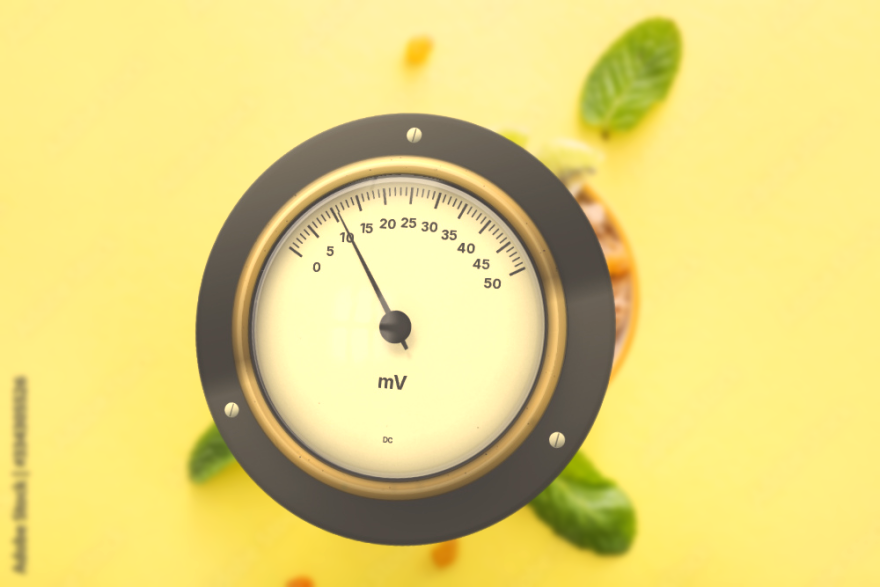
**11** mV
